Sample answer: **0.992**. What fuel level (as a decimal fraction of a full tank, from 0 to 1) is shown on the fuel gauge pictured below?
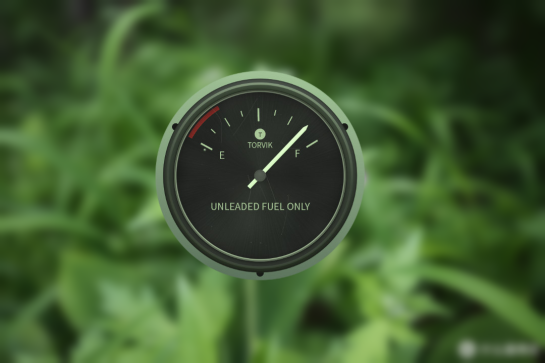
**0.875**
